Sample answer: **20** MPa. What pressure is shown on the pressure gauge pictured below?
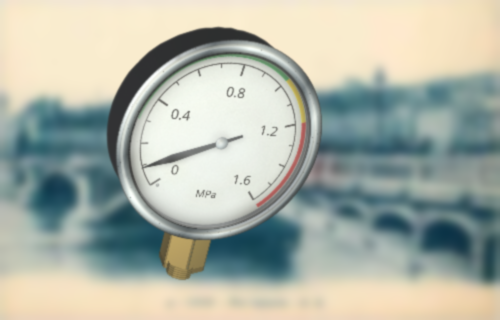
**0.1** MPa
